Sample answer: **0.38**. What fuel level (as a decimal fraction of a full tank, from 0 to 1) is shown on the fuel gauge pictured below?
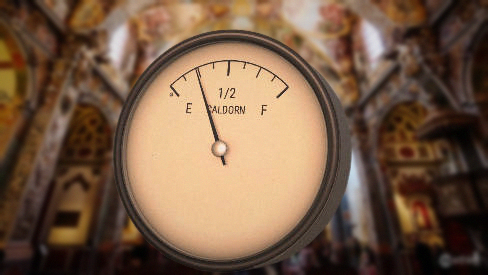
**0.25**
